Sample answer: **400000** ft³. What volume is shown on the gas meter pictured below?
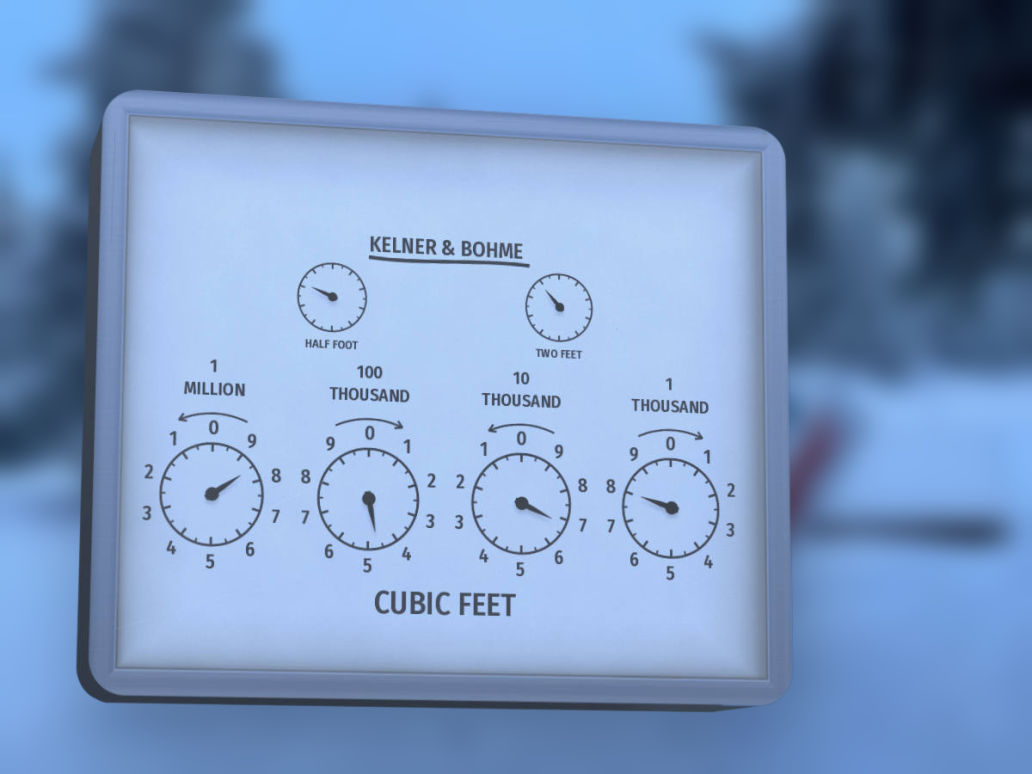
**846800** ft³
